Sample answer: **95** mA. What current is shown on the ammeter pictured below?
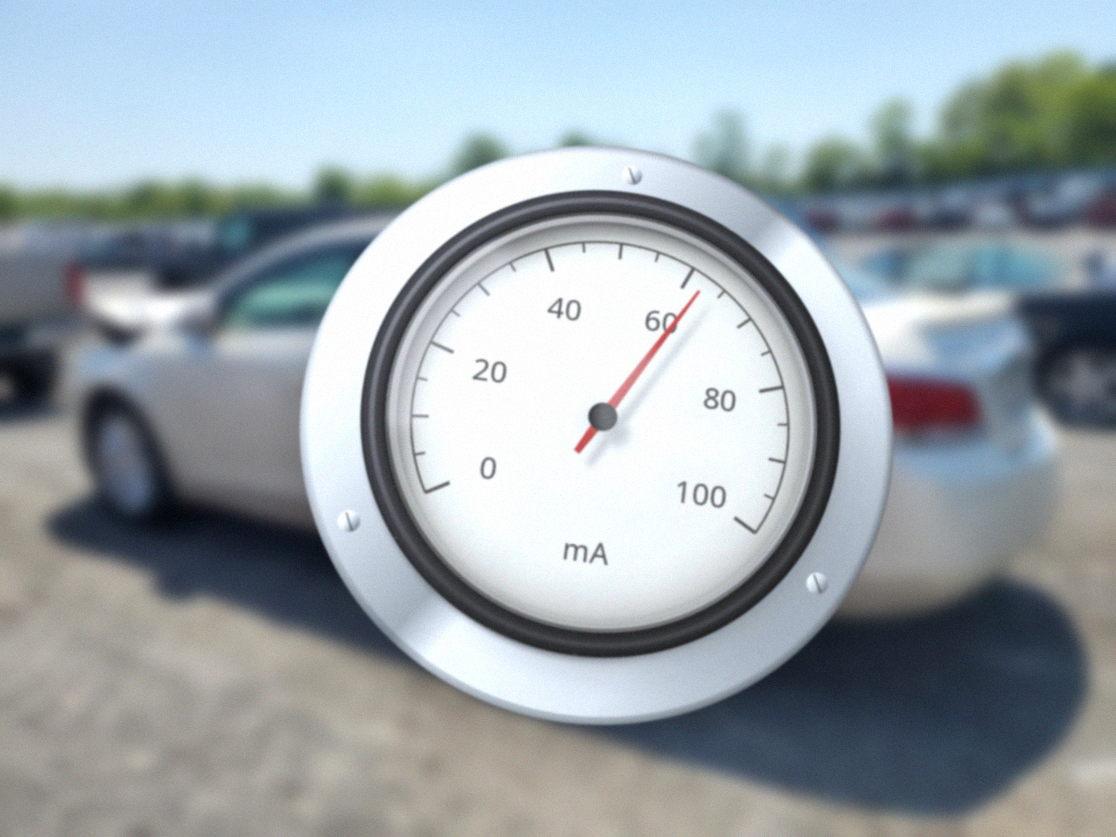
**62.5** mA
